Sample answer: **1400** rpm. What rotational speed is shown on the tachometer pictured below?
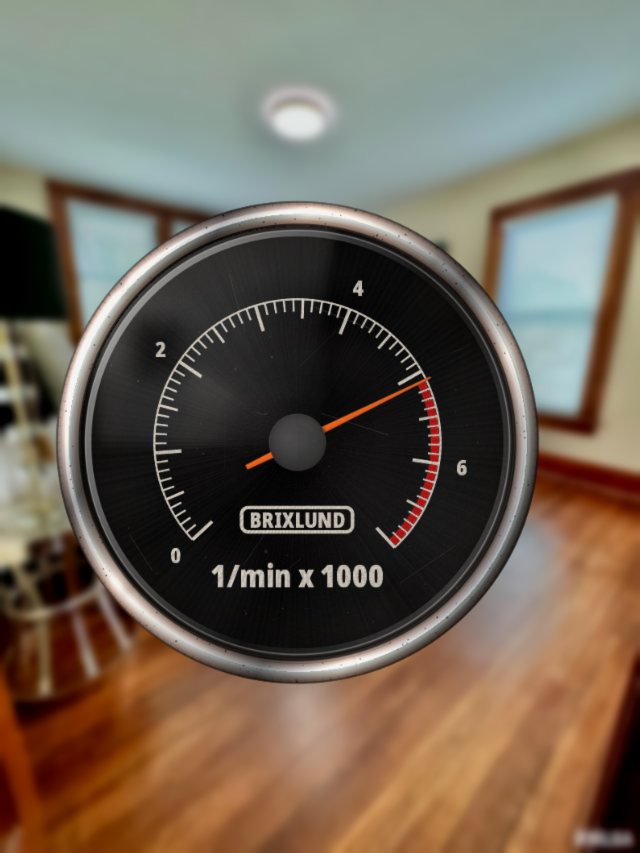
**5100** rpm
